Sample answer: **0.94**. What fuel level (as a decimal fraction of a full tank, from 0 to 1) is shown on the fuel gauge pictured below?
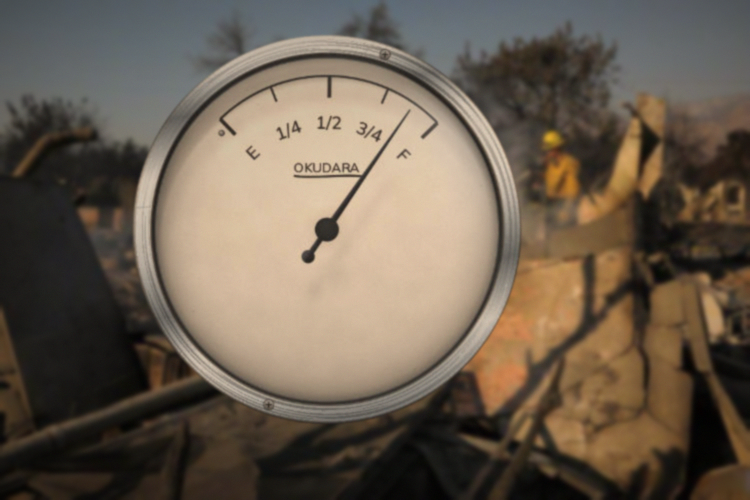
**0.875**
